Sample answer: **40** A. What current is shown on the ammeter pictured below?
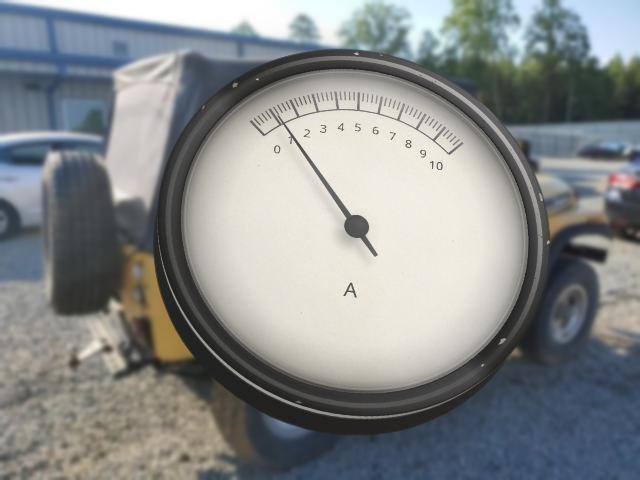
**1** A
